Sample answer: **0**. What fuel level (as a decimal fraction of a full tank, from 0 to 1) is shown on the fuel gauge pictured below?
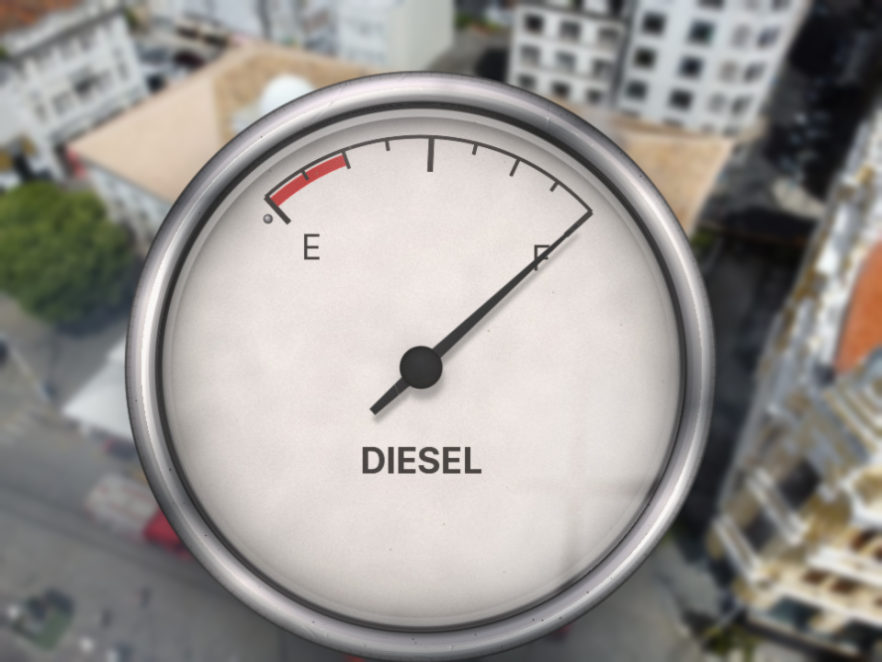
**1**
